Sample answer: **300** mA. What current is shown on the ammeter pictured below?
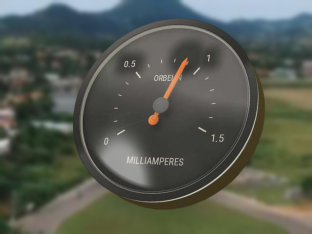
**0.9** mA
